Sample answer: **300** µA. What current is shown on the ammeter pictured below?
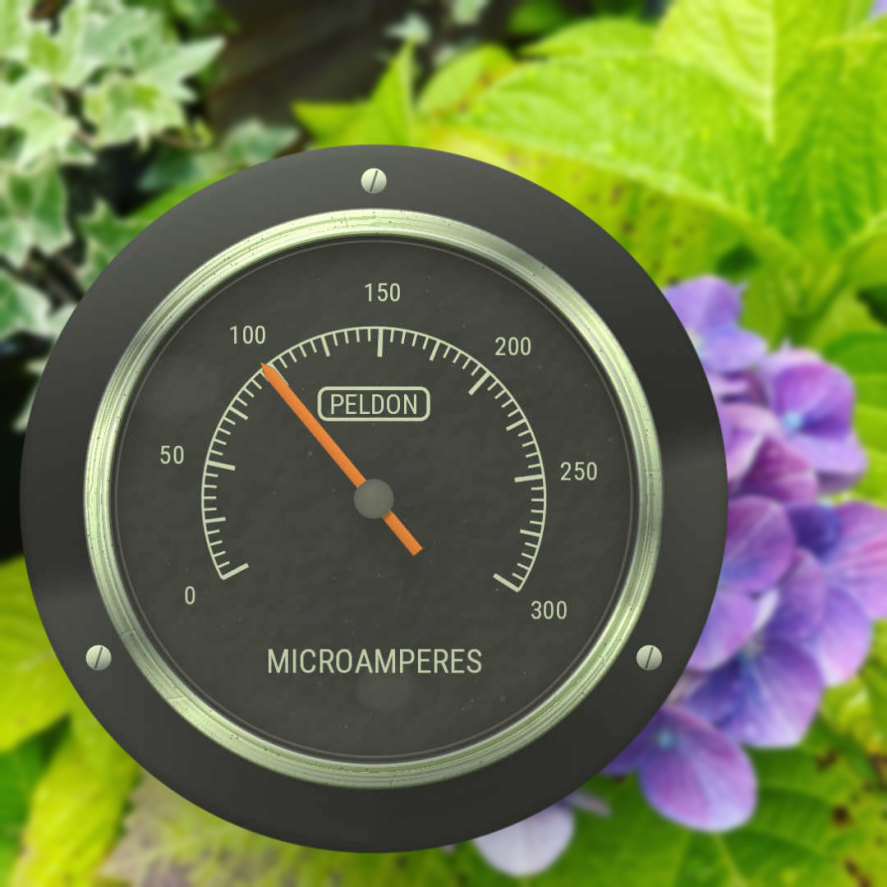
**97.5** µA
